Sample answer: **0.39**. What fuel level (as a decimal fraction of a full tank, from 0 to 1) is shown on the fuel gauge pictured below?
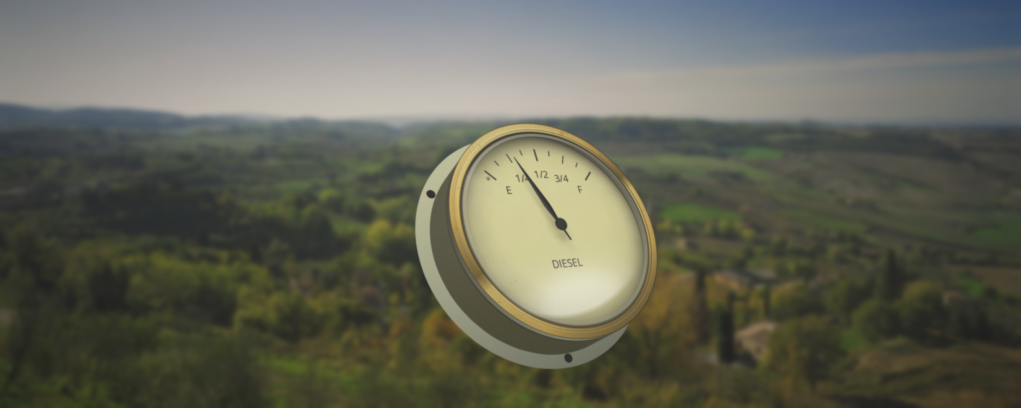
**0.25**
